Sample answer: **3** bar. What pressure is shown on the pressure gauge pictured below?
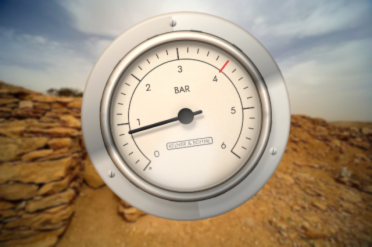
**0.8** bar
